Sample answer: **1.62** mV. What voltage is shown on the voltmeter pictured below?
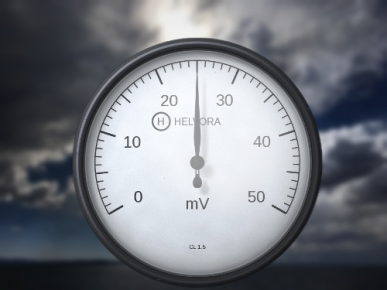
**25** mV
